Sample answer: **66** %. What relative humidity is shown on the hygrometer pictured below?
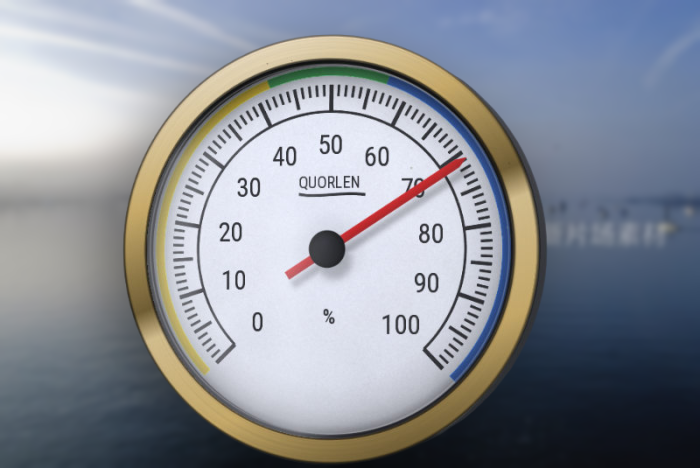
**71** %
